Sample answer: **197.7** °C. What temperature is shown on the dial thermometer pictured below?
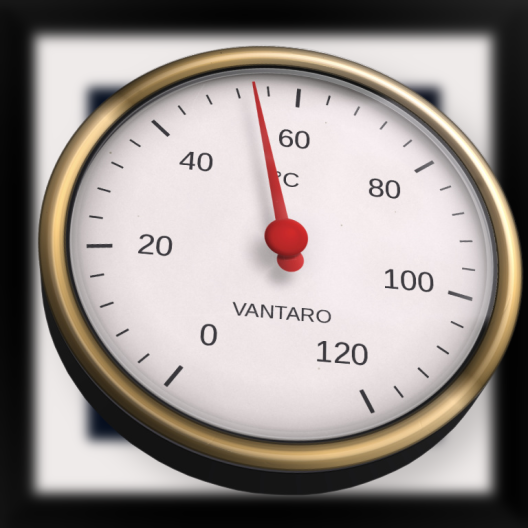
**54** °C
